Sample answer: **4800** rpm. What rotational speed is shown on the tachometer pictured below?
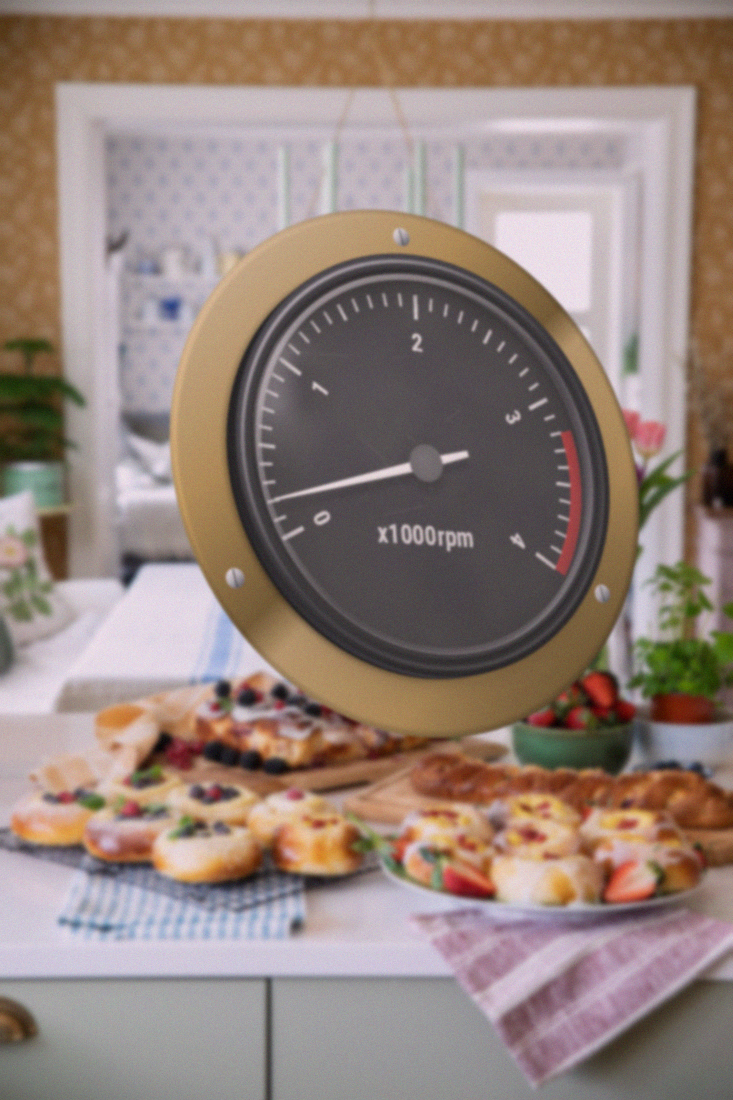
**200** rpm
